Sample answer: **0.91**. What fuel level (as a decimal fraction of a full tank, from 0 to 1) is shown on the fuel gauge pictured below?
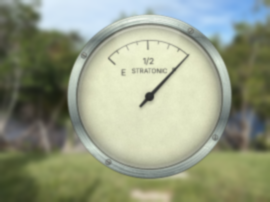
**1**
